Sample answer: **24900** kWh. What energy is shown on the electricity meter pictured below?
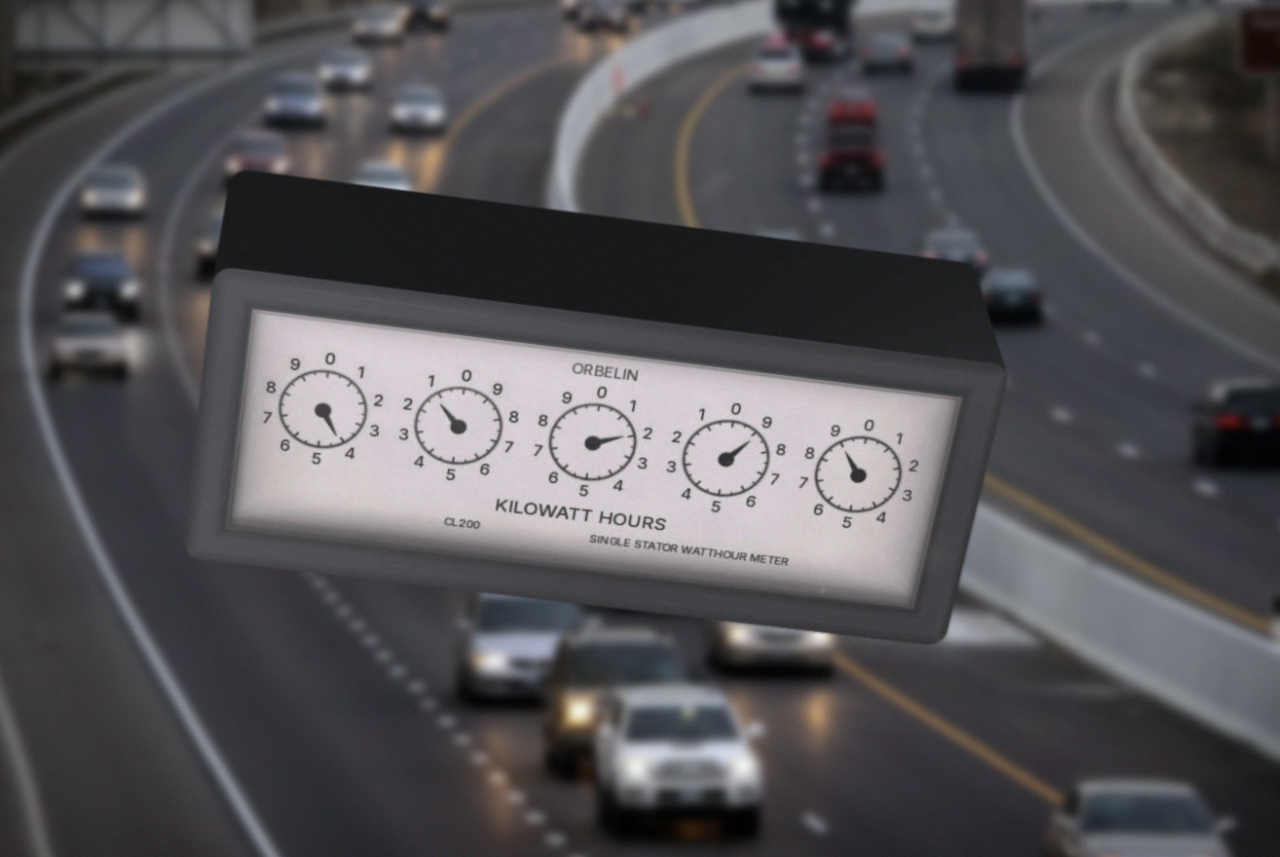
**41189** kWh
